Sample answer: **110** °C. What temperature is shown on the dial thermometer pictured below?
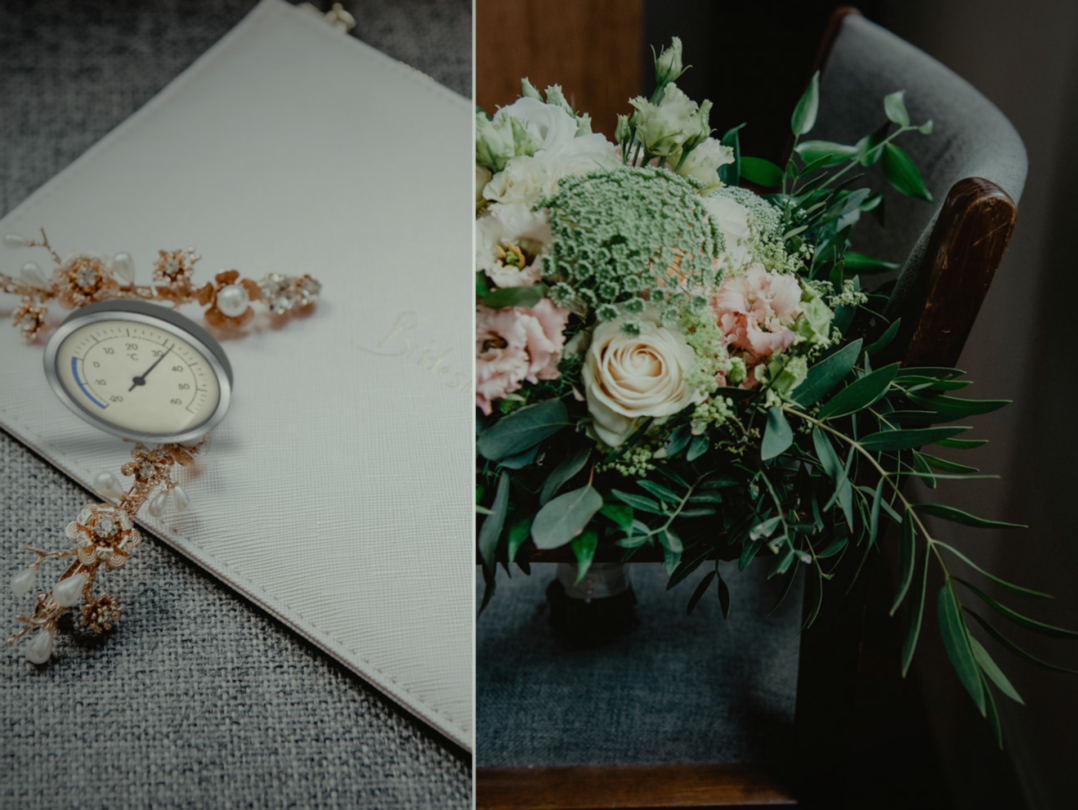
**32** °C
